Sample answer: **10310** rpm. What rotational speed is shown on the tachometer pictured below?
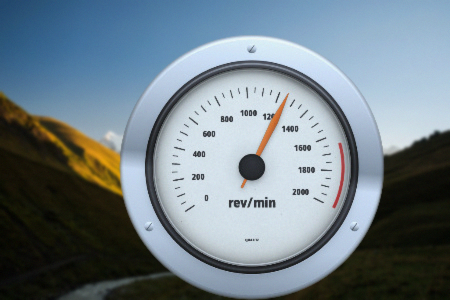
**1250** rpm
